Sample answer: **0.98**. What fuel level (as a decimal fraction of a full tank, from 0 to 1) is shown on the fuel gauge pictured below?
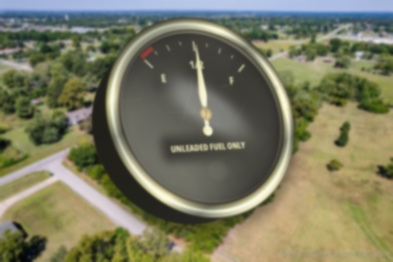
**0.5**
